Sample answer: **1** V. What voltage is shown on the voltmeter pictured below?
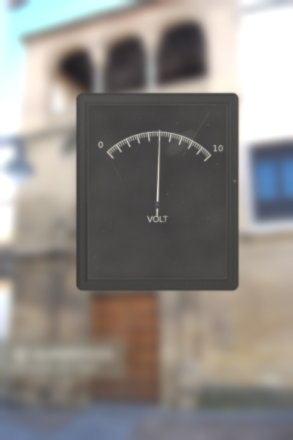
**5** V
